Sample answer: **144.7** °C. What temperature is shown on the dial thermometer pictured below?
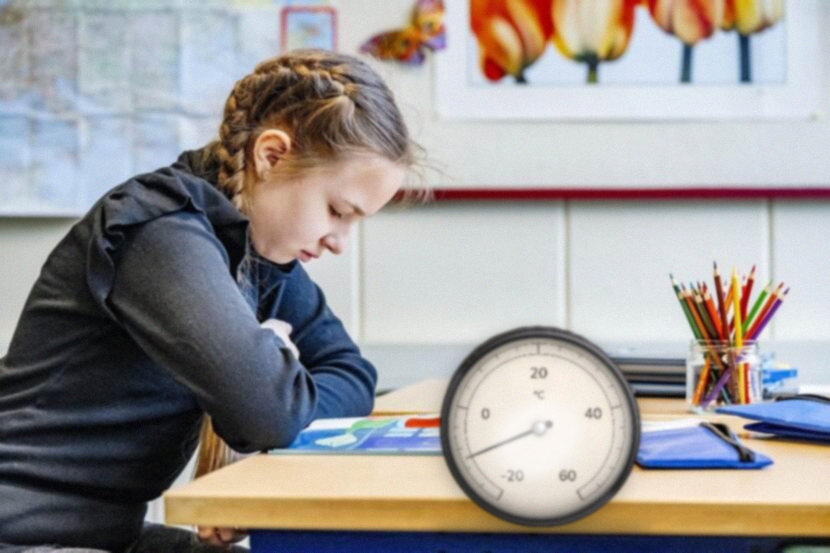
**-10** °C
